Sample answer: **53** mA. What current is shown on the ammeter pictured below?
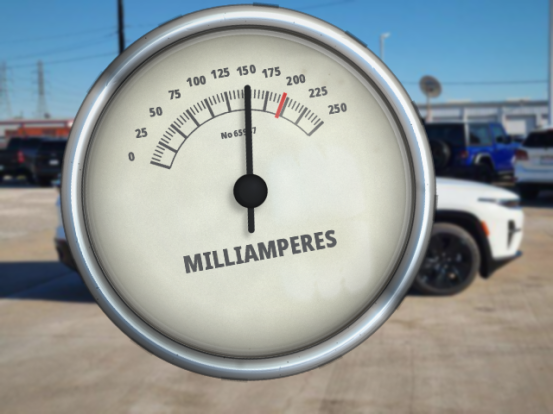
**150** mA
